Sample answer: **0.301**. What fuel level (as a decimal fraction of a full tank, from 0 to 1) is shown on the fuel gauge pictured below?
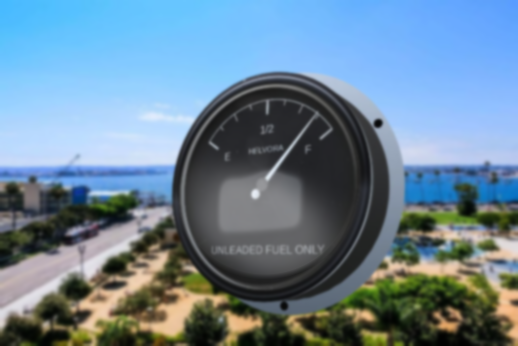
**0.875**
